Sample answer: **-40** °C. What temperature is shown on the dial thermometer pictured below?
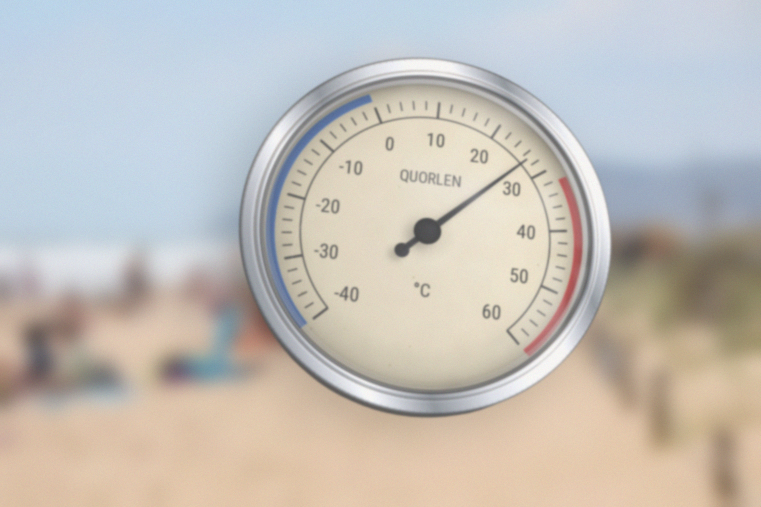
**27** °C
